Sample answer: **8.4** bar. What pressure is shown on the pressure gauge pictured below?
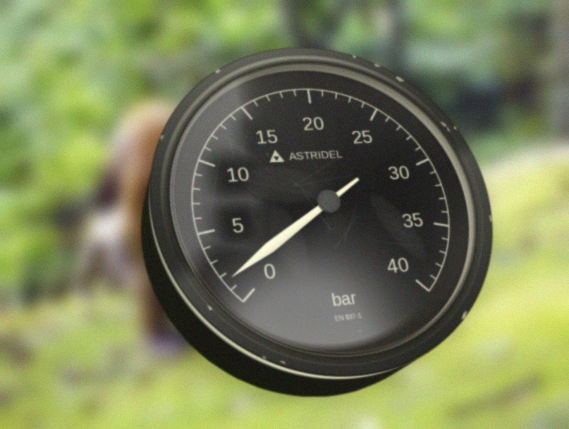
**1.5** bar
